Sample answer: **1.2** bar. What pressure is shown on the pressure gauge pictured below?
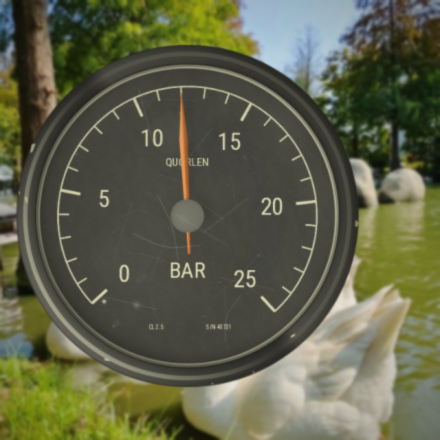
**12** bar
